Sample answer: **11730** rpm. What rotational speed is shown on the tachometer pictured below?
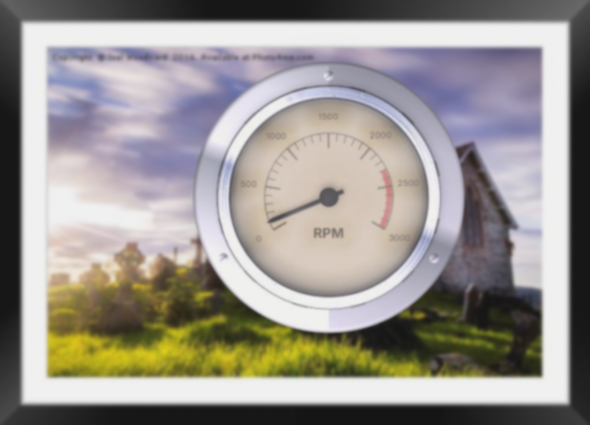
**100** rpm
